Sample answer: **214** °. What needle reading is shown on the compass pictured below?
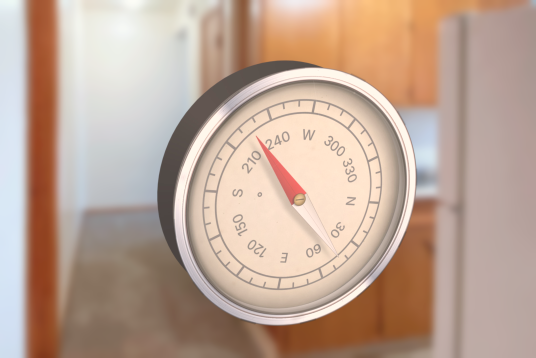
**225** °
